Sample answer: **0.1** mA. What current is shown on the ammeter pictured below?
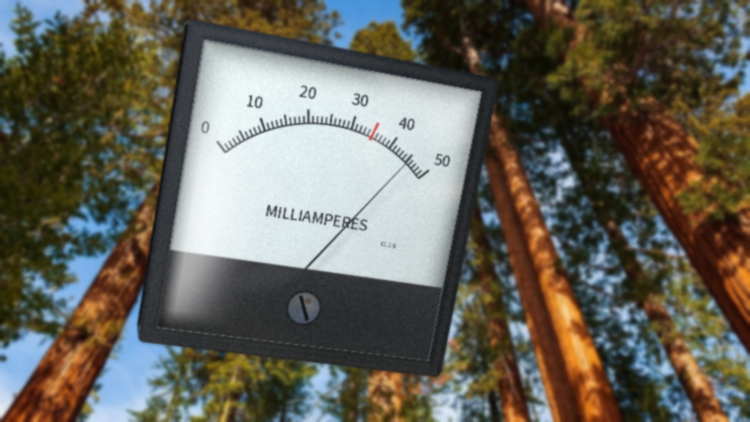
**45** mA
